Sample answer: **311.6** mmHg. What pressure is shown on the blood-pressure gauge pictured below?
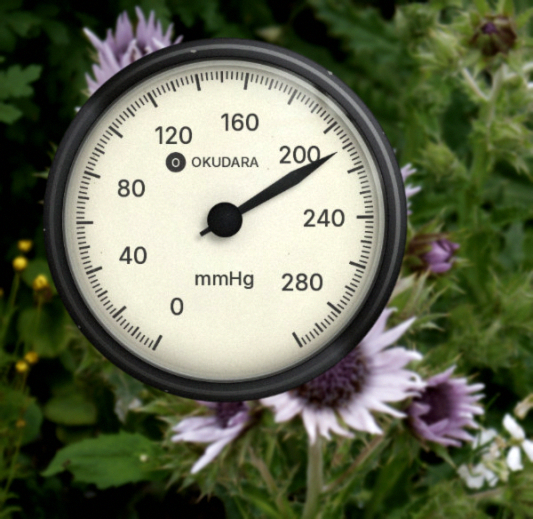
**210** mmHg
